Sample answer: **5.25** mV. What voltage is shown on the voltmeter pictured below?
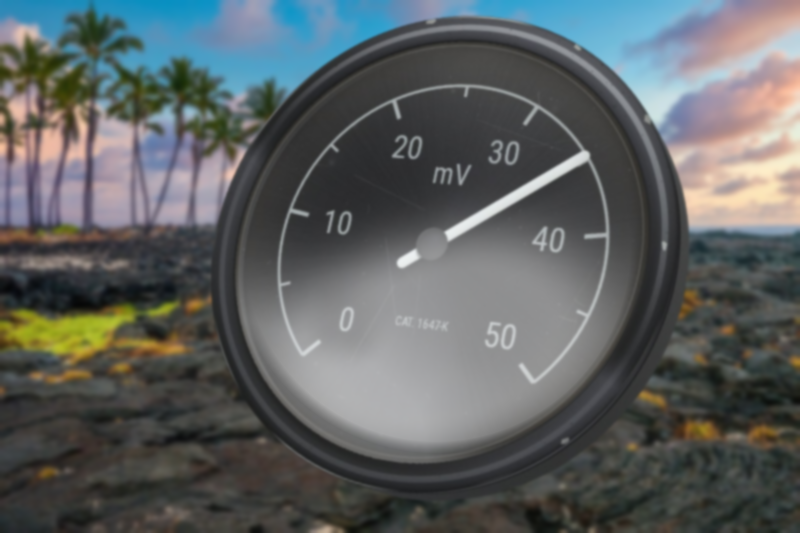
**35** mV
